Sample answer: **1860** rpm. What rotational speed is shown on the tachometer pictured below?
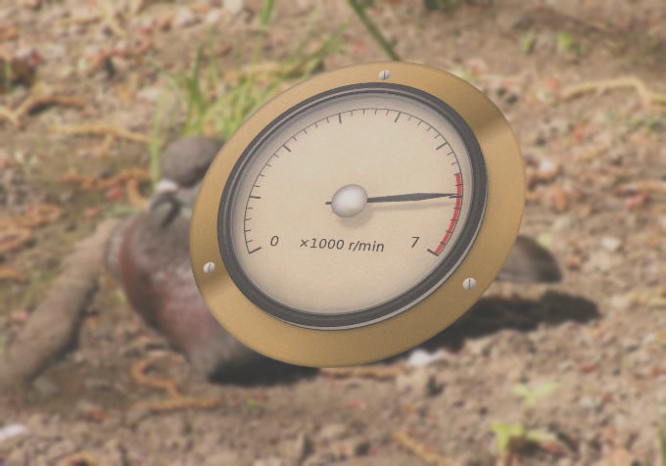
**6000** rpm
